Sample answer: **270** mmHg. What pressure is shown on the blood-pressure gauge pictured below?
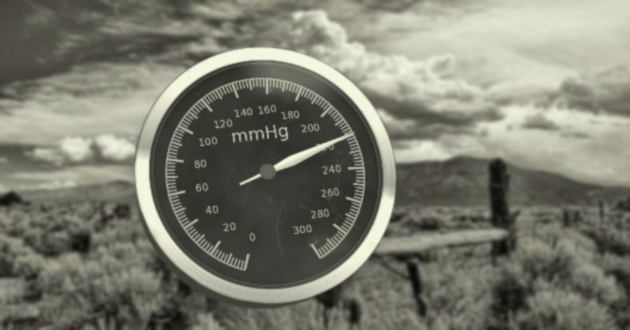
**220** mmHg
